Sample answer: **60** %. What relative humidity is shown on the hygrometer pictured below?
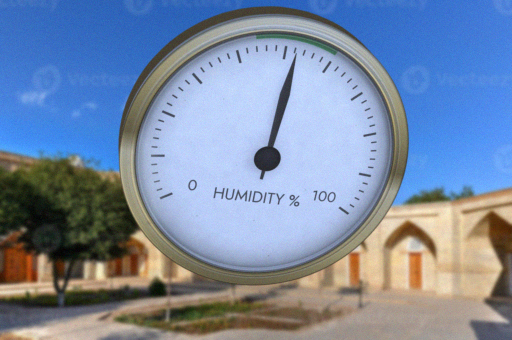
**52** %
